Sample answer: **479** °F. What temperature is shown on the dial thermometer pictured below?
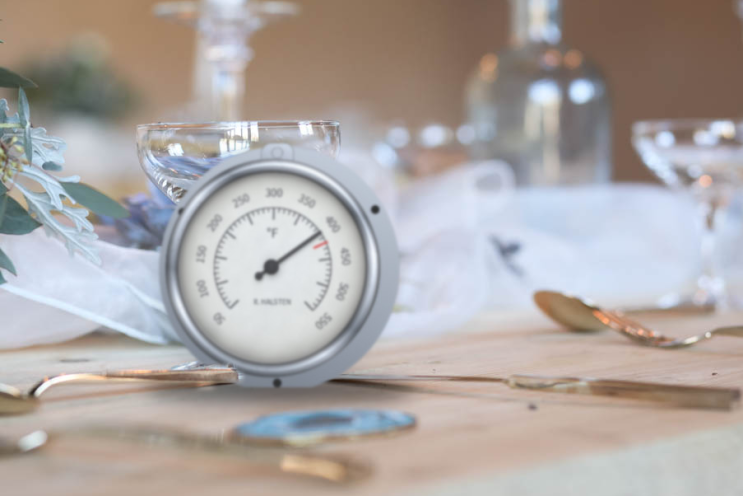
**400** °F
